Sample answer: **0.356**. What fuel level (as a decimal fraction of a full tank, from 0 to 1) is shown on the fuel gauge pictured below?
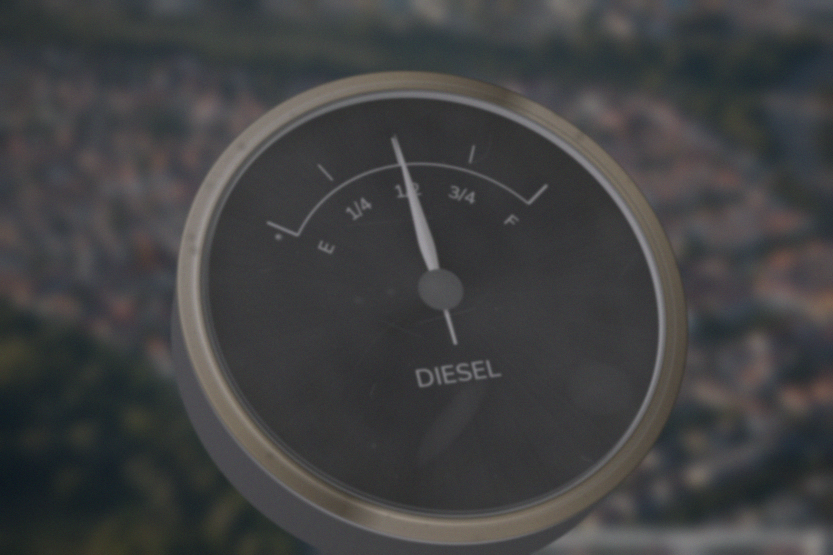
**0.5**
